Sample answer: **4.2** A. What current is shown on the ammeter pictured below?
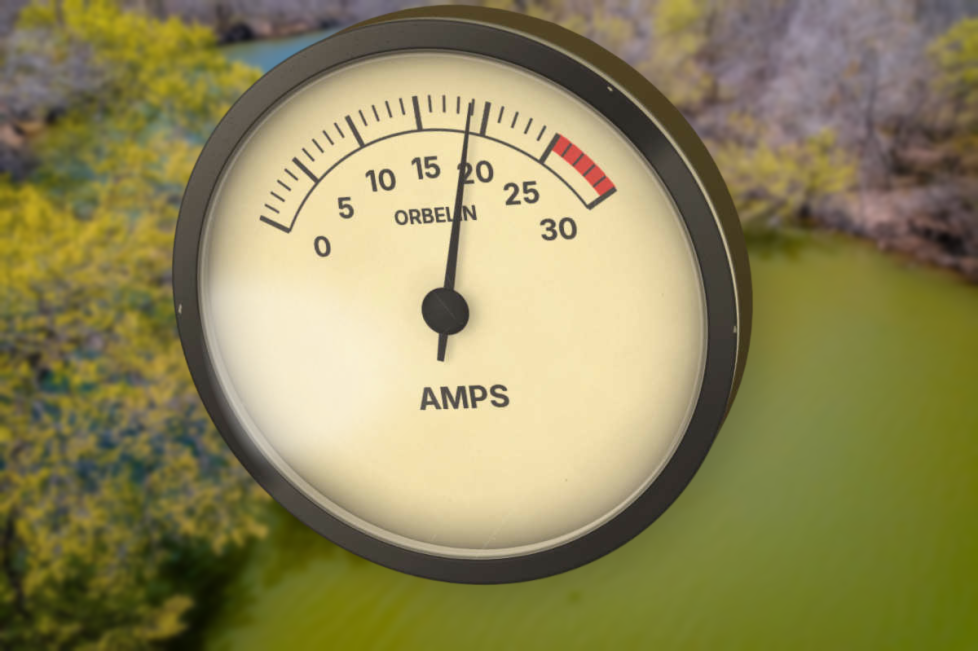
**19** A
